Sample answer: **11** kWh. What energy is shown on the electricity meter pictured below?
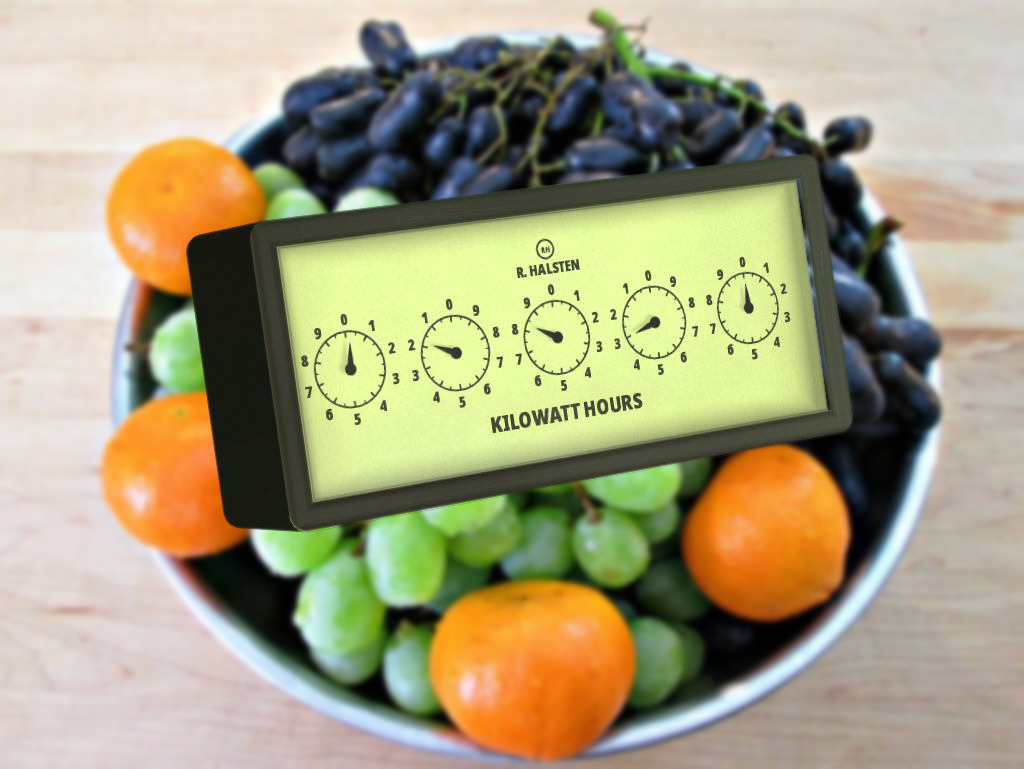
**1830** kWh
